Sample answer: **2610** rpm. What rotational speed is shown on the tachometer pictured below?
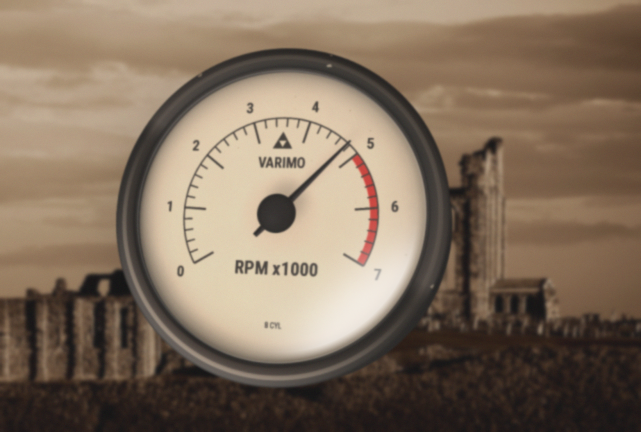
**4800** rpm
